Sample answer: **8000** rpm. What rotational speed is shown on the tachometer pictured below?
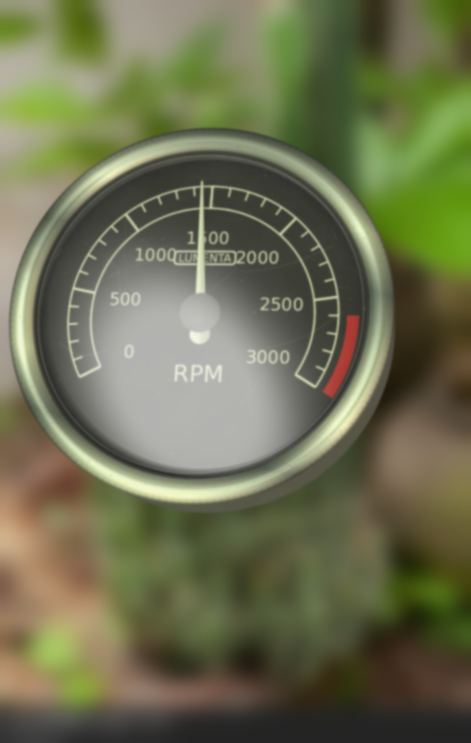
**1450** rpm
